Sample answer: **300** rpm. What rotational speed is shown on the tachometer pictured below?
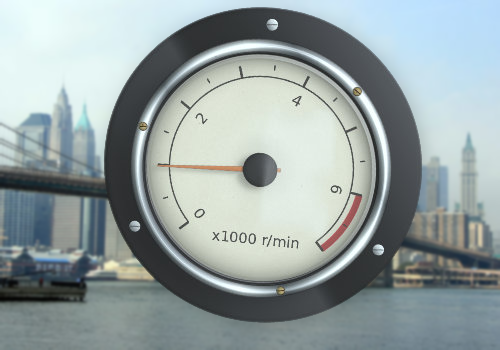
**1000** rpm
